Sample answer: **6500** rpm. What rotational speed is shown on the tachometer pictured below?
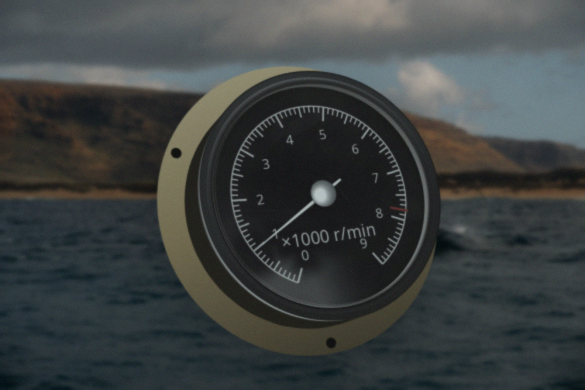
**1000** rpm
